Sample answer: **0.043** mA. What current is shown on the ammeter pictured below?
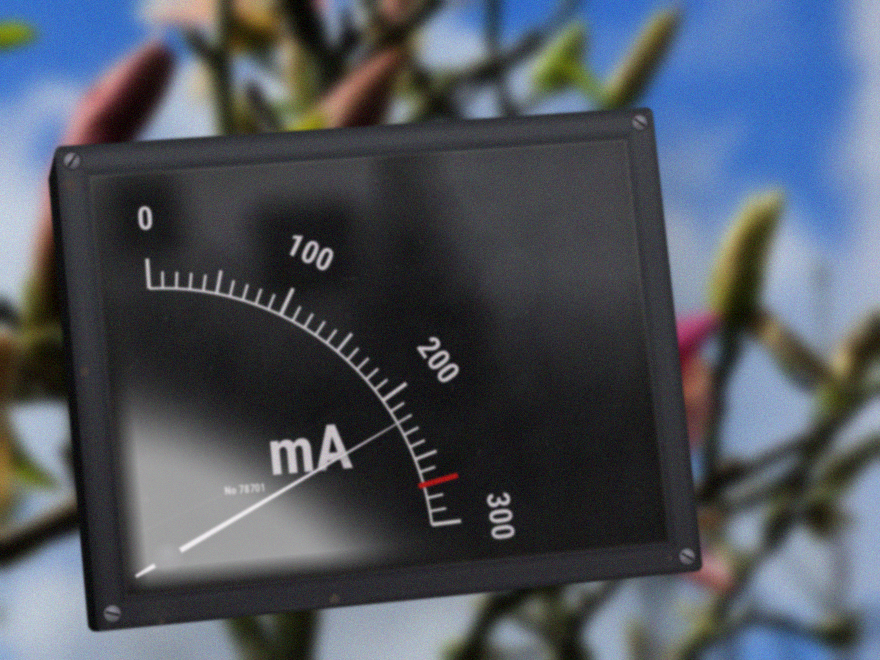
**220** mA
